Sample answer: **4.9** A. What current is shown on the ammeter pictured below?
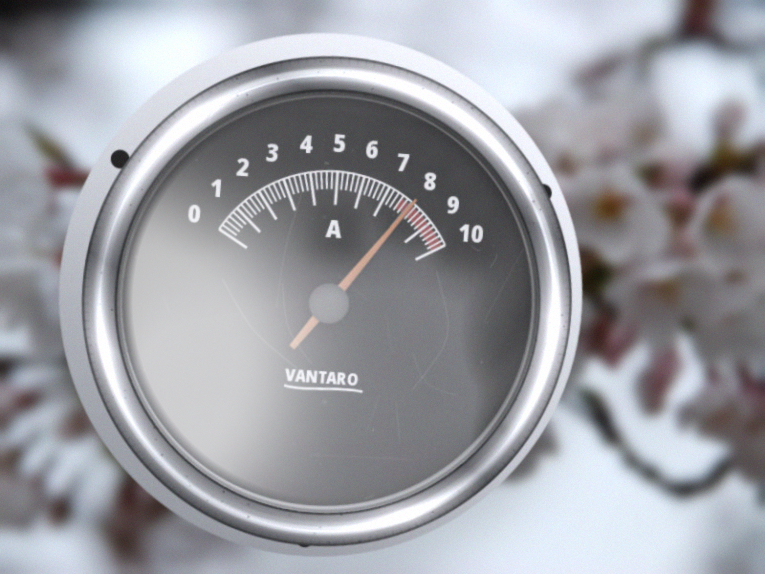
**8** A
